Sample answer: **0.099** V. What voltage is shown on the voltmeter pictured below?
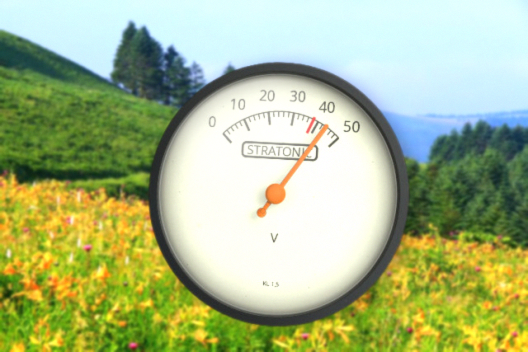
**44** V
